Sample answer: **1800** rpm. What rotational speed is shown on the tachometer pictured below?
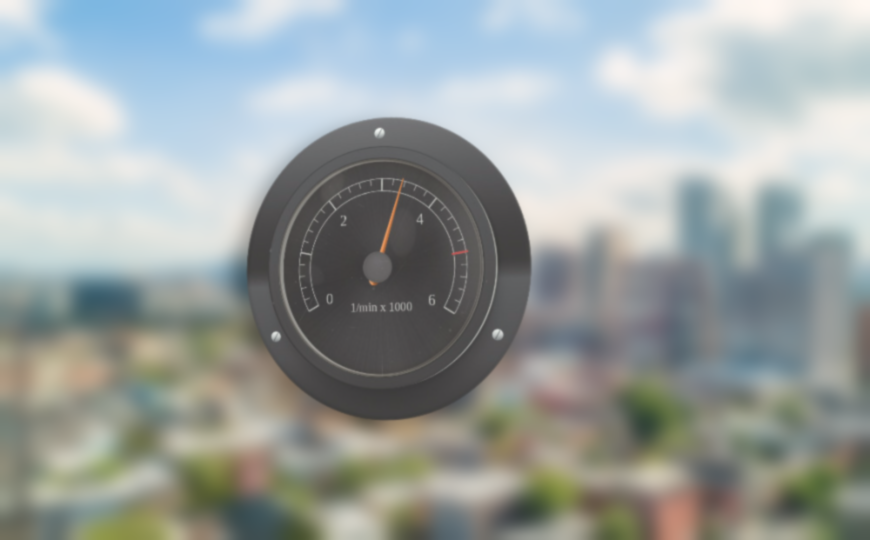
**3400** rpm
